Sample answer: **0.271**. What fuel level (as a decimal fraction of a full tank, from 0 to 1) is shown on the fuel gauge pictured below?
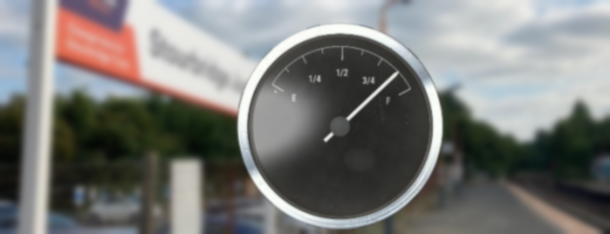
**0.875**
